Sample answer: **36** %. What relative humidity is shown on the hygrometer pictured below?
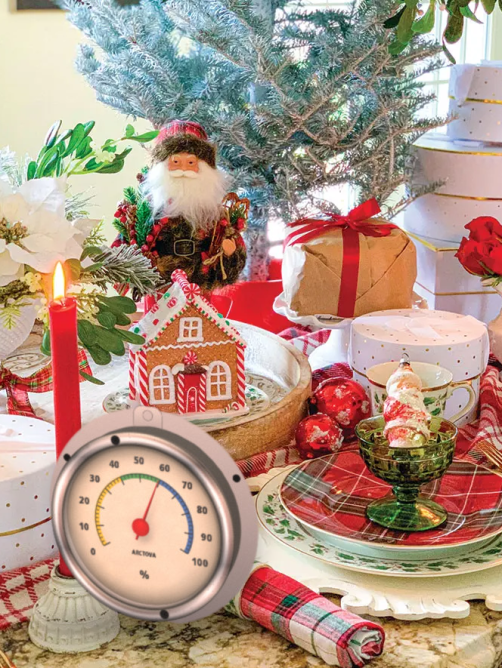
**60** %
